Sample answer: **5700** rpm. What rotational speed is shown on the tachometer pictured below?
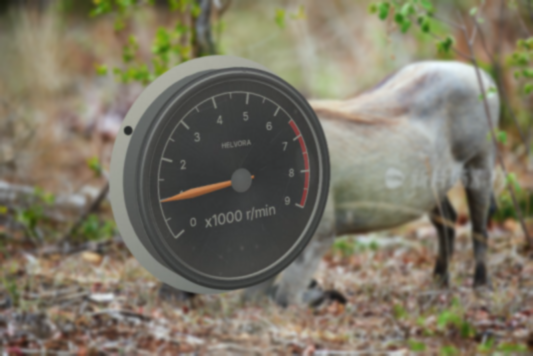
**1000** rpm
